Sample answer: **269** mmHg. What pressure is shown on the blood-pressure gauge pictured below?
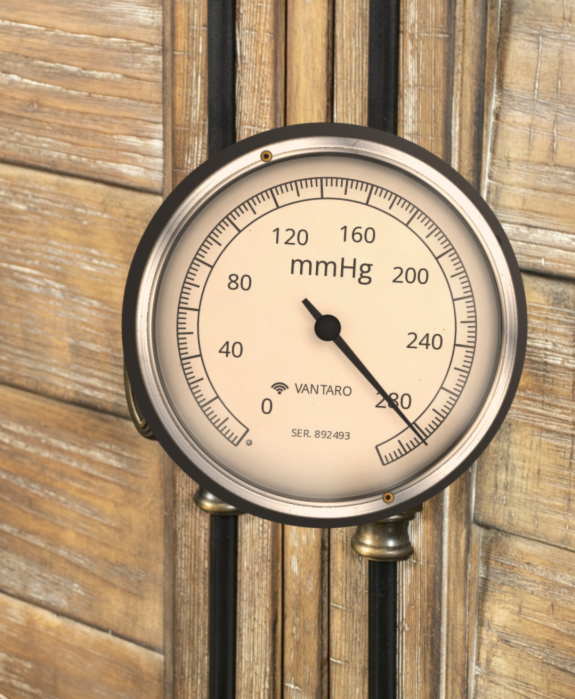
**282** mmHg
